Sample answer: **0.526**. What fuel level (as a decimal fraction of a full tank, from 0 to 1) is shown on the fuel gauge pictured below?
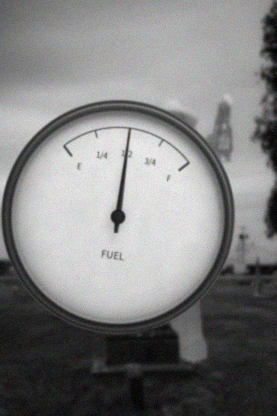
**0.5**
